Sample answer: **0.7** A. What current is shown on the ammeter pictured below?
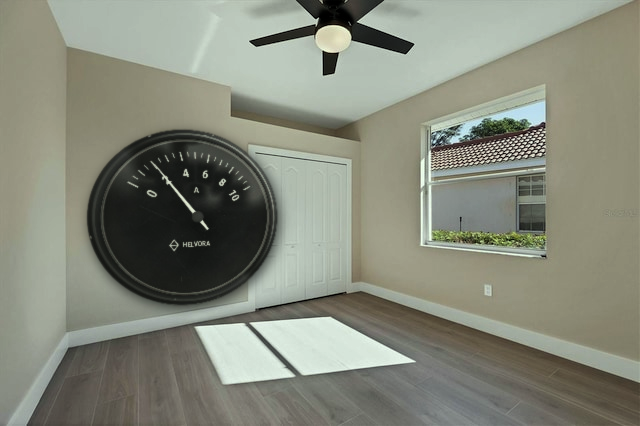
**2** A
